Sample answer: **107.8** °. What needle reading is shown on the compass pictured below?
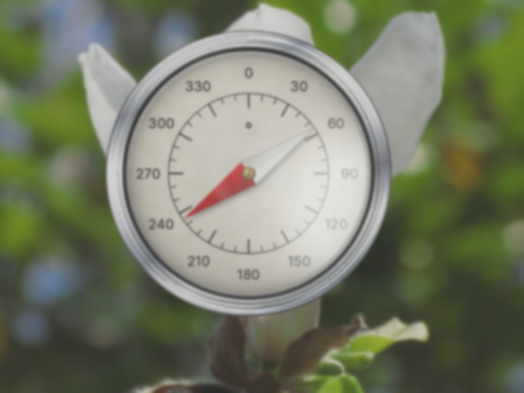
**235** °
